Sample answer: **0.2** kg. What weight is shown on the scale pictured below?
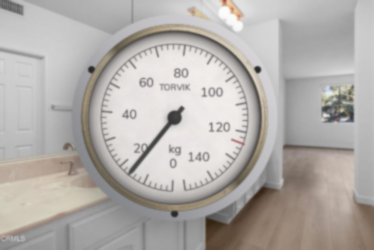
**16** kg
